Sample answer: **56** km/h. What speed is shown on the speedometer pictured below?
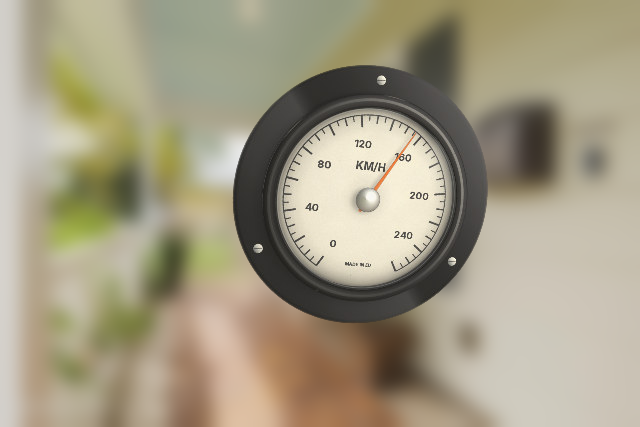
**155** km/h
